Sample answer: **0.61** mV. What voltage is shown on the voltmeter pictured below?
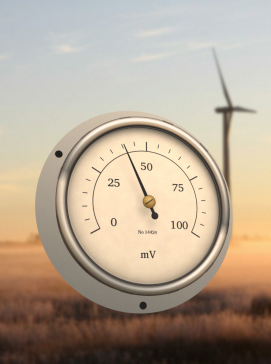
**40** mV
